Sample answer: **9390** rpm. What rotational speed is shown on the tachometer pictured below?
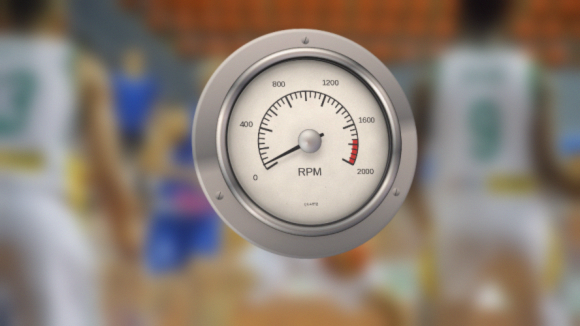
**50** rpm
